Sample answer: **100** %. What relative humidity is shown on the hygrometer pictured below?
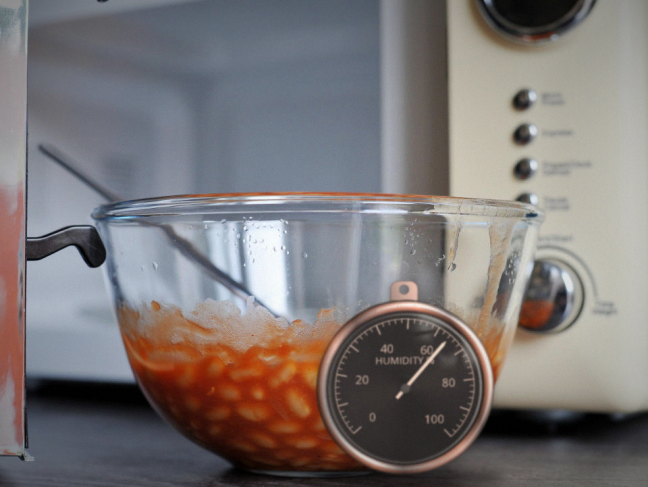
**64** %
